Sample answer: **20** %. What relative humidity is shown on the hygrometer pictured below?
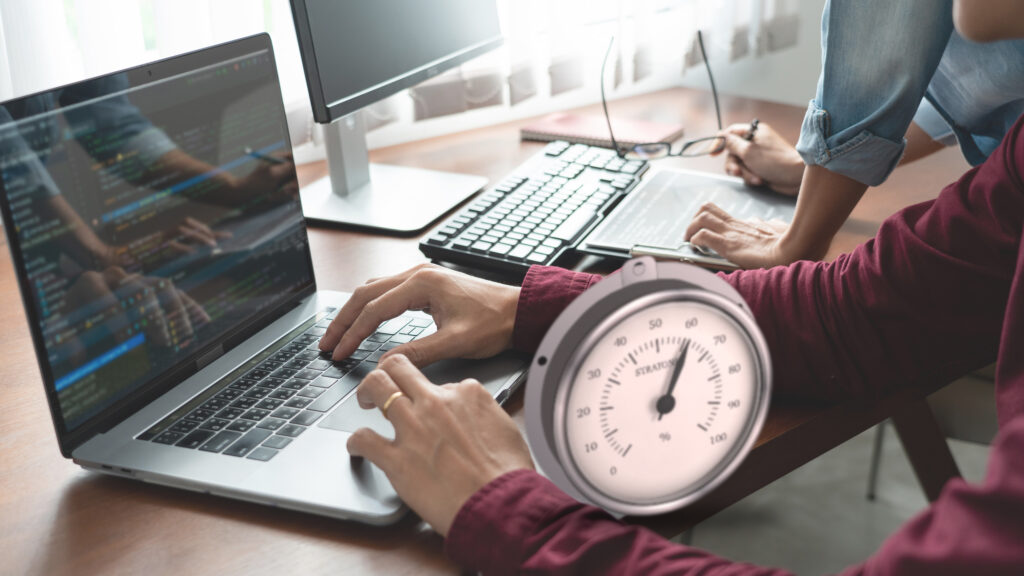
**60** %
